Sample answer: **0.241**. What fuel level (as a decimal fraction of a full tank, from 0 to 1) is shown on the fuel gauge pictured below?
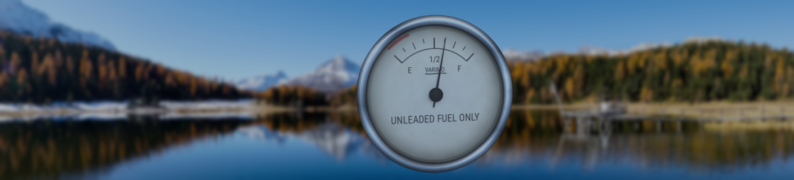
**0.625**
